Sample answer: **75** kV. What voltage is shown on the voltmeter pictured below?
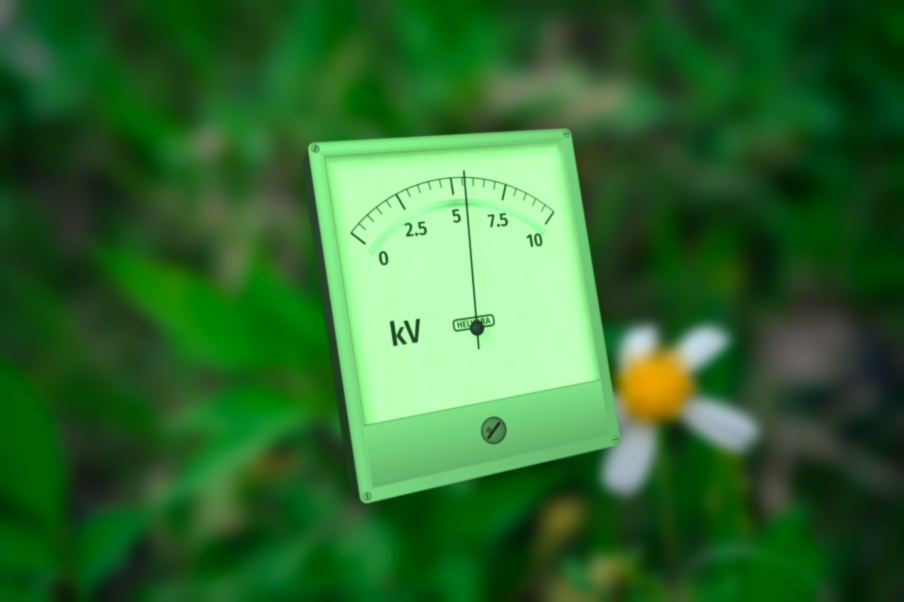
**5.5** kV
